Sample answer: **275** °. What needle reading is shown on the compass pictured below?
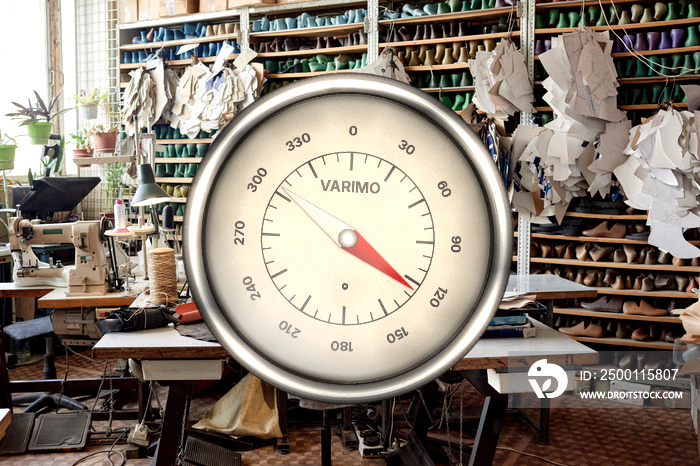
**125** °
